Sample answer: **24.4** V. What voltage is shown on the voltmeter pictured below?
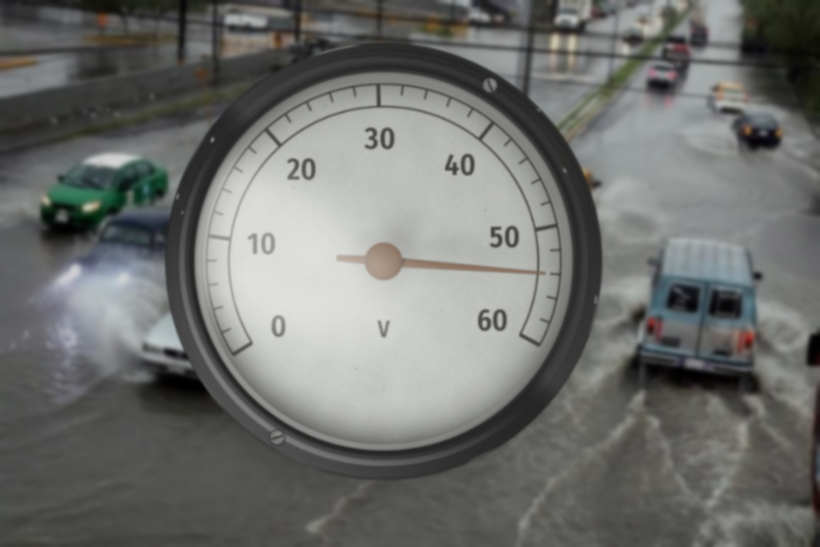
**54** V
